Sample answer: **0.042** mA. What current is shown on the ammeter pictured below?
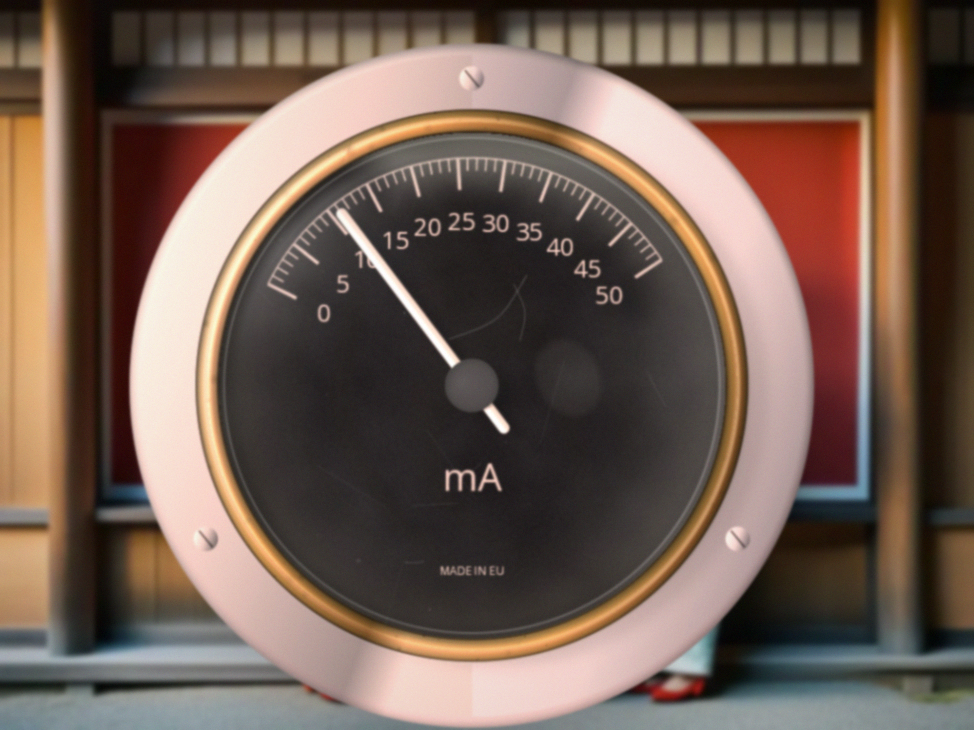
**11** mA
